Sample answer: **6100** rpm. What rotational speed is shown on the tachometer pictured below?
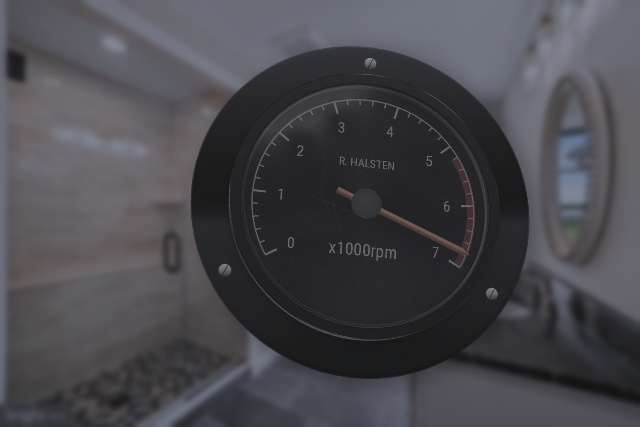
**6800** rpm
